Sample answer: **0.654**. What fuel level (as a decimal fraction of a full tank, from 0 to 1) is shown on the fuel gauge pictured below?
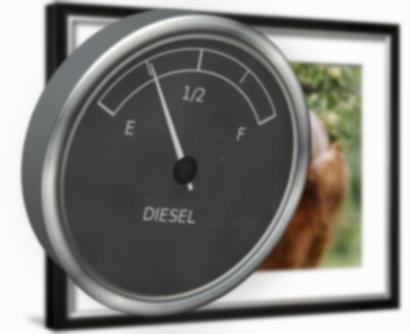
**0.25**
